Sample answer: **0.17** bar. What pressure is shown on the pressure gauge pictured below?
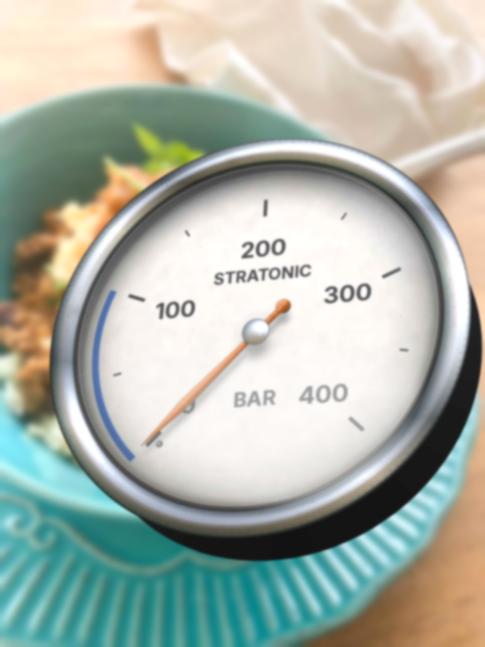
**0** bar
